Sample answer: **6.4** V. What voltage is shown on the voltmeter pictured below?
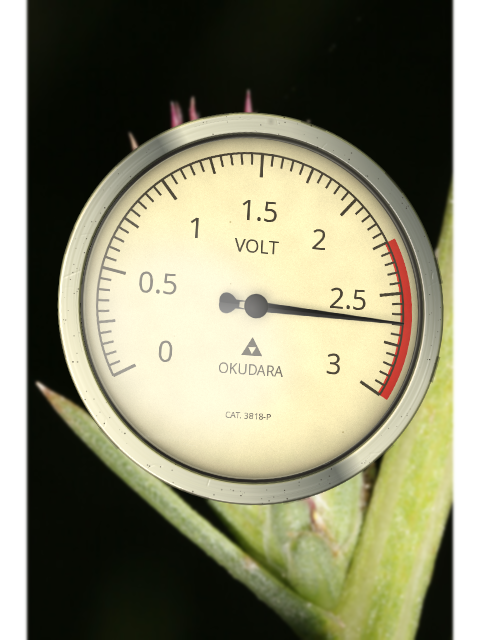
**2.65** V
